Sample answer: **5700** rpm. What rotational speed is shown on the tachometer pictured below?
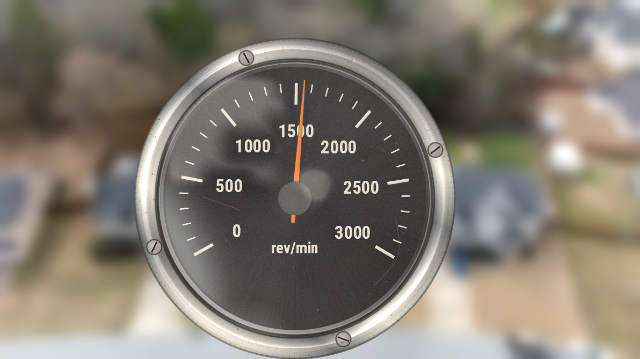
**1550** rpm
